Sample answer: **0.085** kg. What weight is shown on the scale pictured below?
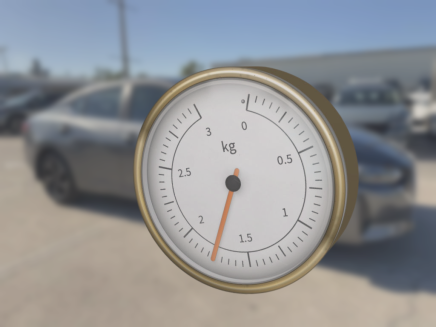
**1.75** kg
